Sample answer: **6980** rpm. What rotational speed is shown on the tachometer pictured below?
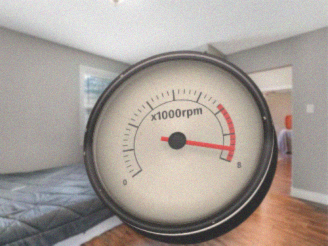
**7600** rpm
